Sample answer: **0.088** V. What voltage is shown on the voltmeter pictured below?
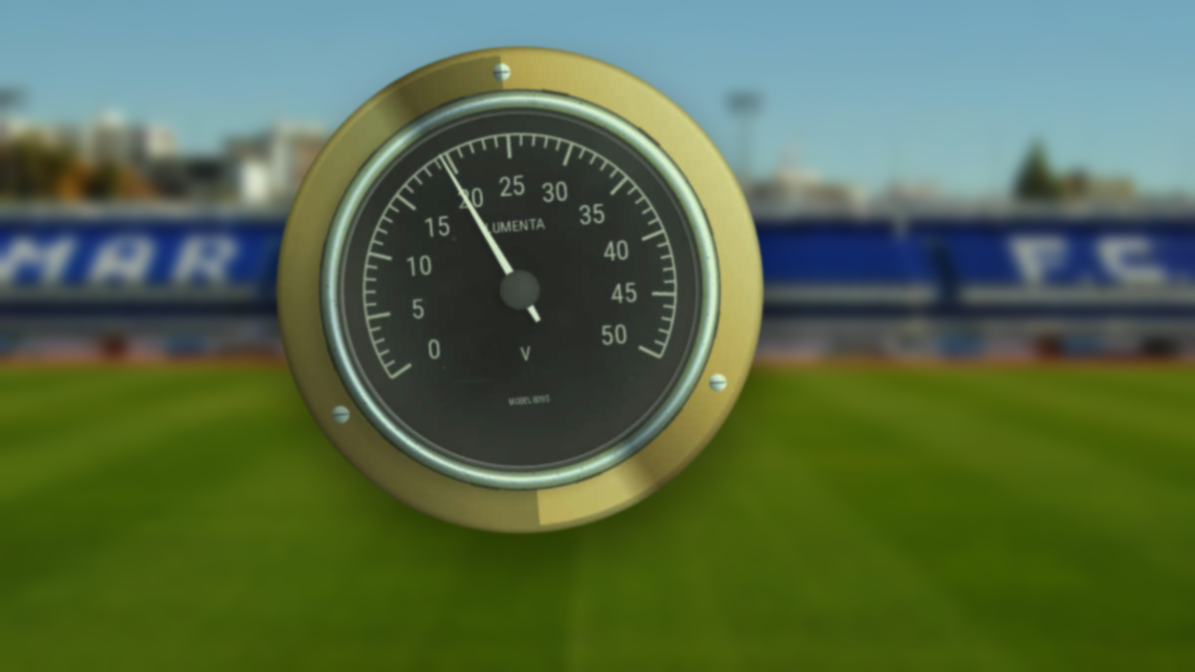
**19.5** V
